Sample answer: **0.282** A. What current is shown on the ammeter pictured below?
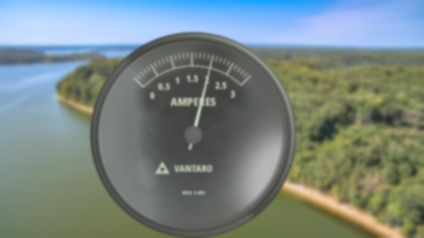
**2** A
